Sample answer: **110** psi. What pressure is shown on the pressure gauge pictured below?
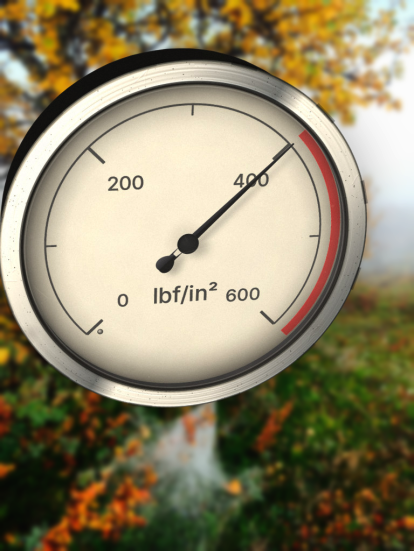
**400** psi
